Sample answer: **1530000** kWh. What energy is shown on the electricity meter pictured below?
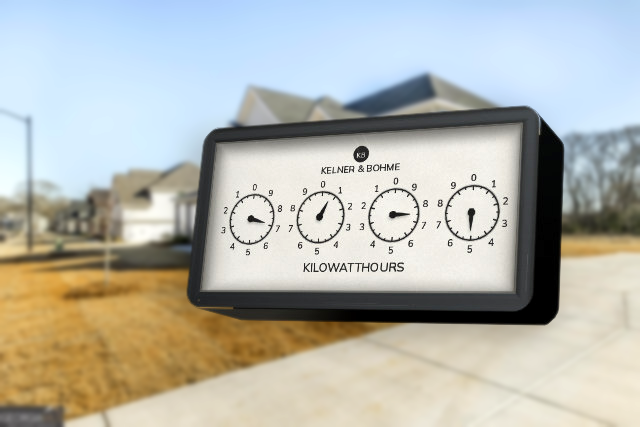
**7075** kWh
